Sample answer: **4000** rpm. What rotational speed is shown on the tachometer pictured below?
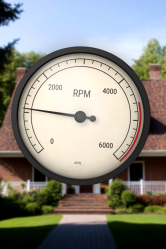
**1100** rpm
